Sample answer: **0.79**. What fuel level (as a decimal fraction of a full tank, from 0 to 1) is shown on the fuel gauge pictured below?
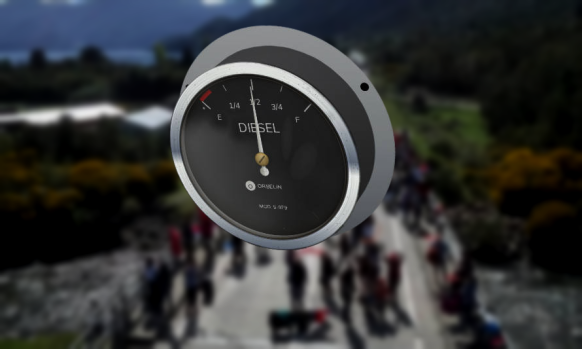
**0.5**
